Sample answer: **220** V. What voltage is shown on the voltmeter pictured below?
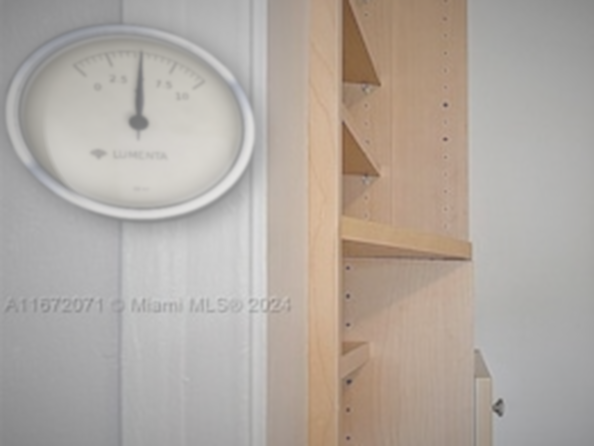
**5** V
